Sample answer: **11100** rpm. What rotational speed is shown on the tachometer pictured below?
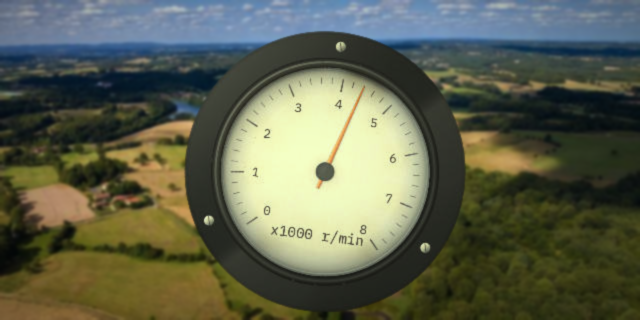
**4400** rpm
